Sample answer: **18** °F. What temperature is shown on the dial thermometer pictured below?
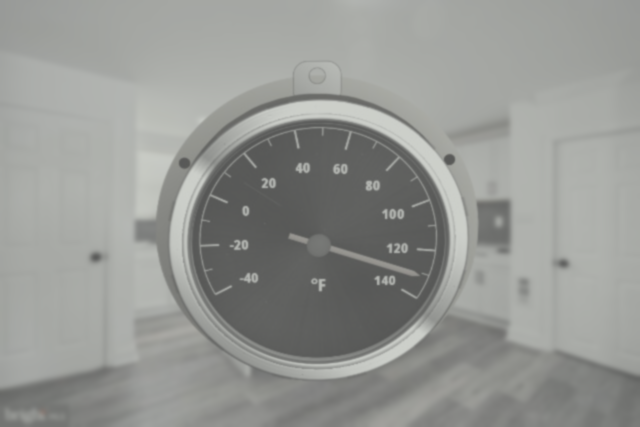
**130** °F
